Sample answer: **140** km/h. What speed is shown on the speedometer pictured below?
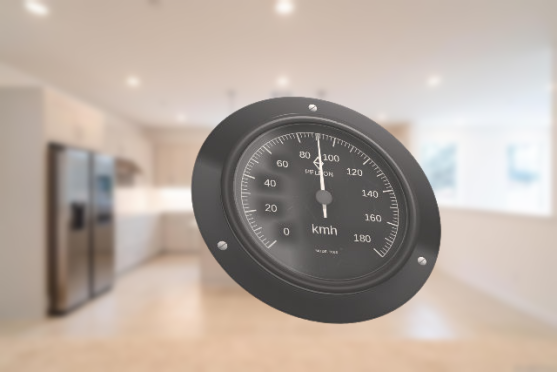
**90** km/h
